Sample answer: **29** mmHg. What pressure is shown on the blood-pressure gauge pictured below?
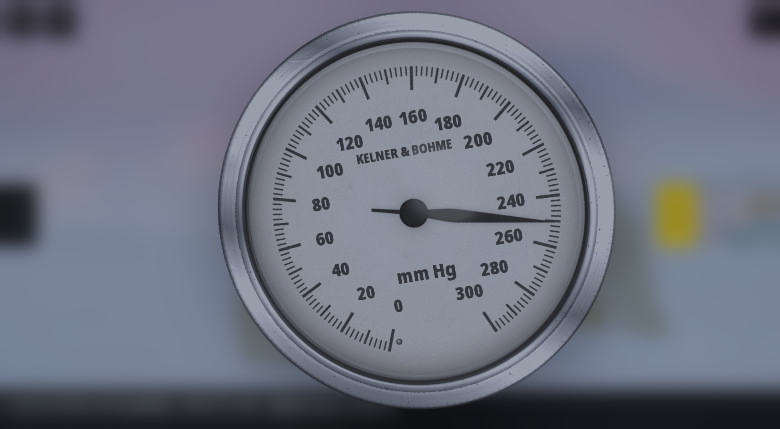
**250** mmHg
